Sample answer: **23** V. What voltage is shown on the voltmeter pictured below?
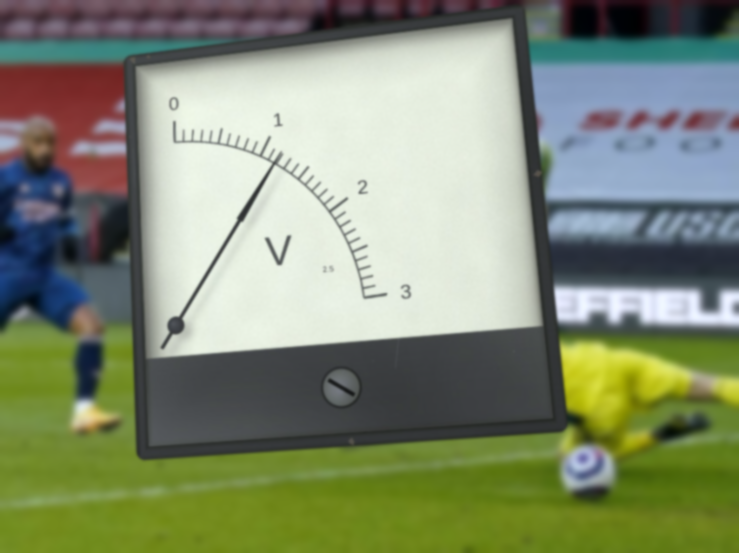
**1.2** V
